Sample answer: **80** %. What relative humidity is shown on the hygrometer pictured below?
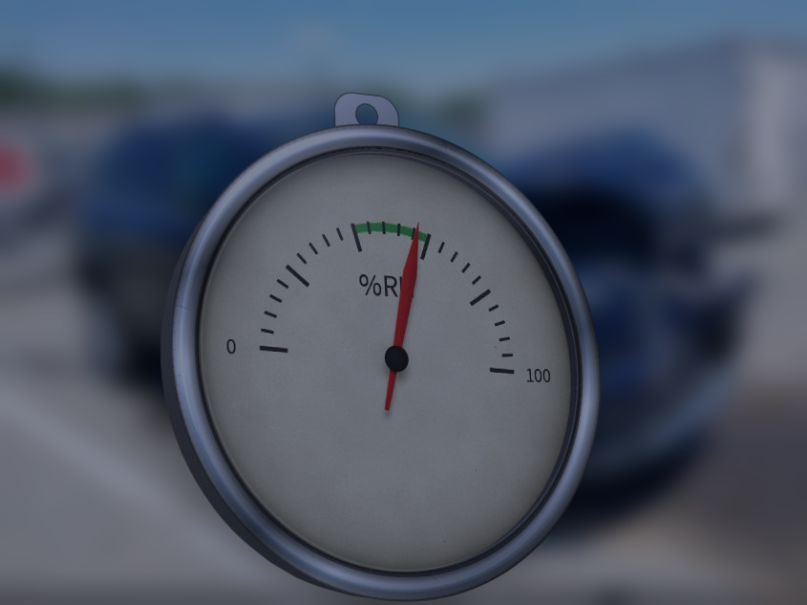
**56** %
